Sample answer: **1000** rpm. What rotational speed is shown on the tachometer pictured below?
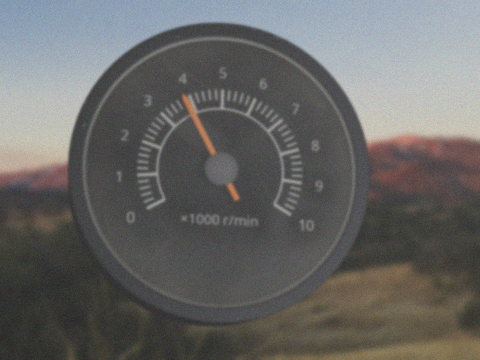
**3800** rpm
